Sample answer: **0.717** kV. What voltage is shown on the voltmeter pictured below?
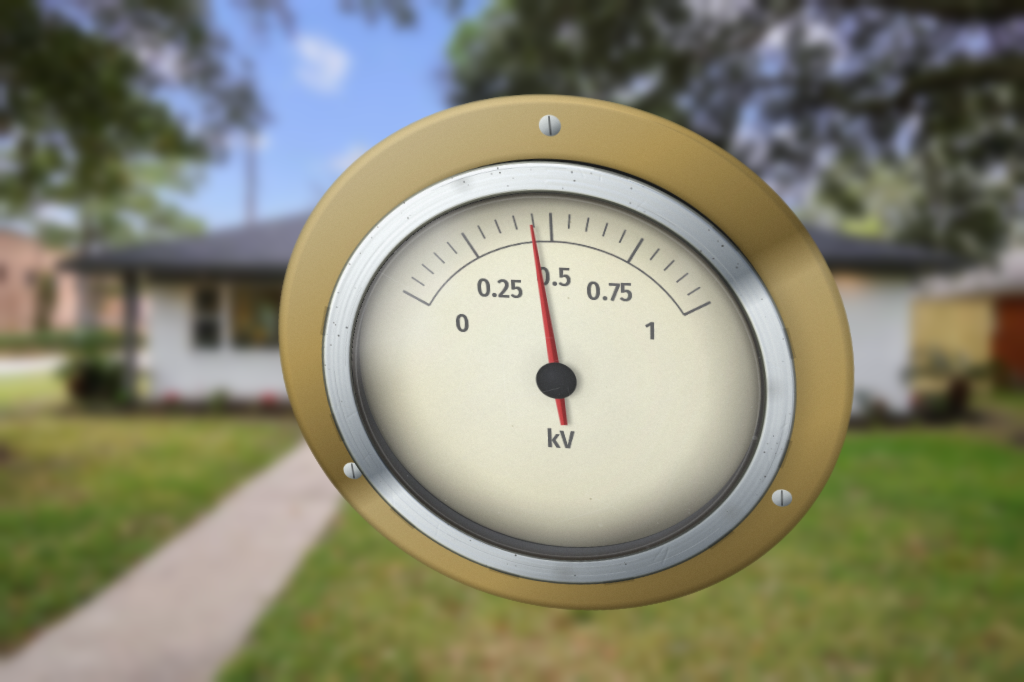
**0.45** kV
